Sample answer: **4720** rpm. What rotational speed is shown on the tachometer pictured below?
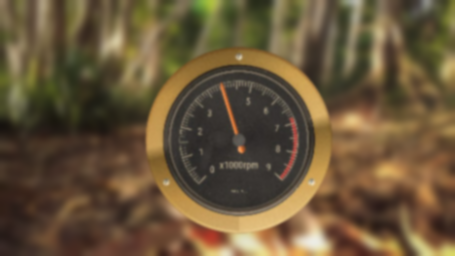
**4000** rpm
